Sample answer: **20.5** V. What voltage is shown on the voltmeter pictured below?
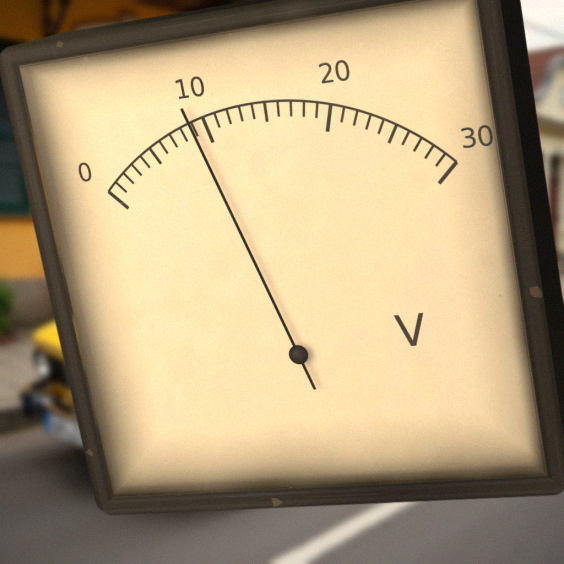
**9** V
